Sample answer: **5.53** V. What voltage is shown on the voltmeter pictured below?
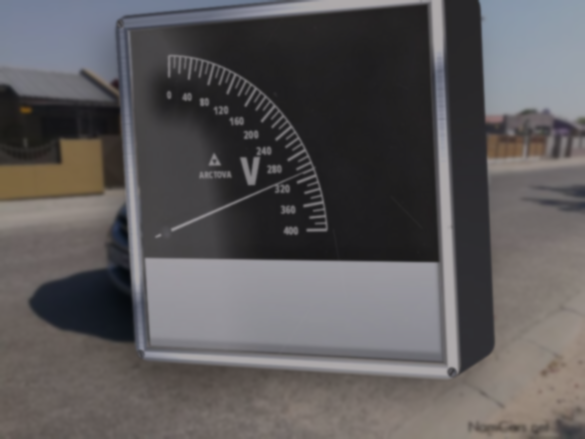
**310** V
